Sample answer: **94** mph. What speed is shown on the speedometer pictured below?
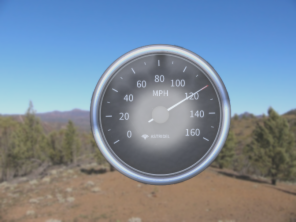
**120** mph
